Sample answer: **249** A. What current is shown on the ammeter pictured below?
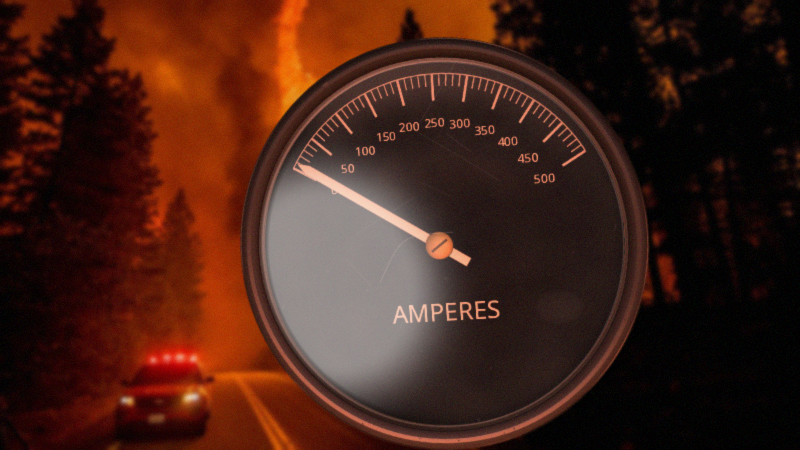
**10** A
